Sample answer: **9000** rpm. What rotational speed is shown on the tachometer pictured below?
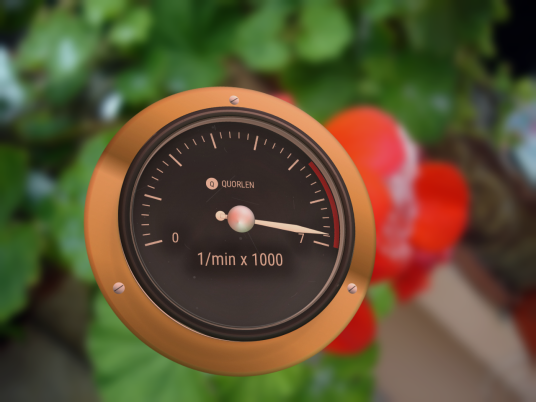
**6800** rpm
